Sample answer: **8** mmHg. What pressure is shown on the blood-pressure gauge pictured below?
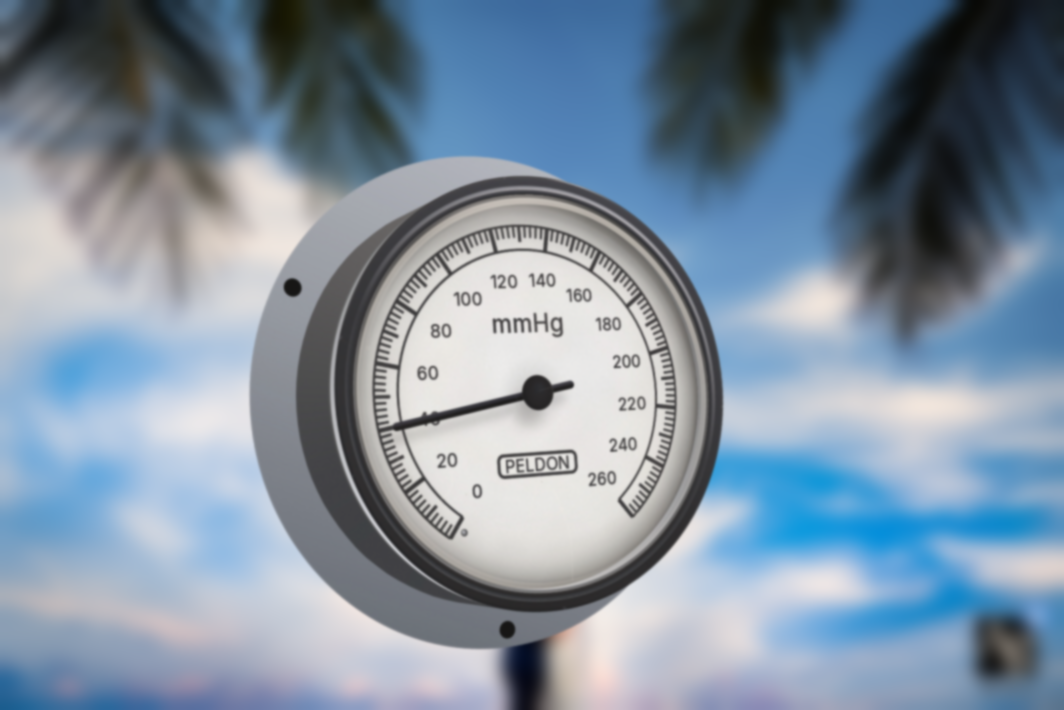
**40** mmHg
